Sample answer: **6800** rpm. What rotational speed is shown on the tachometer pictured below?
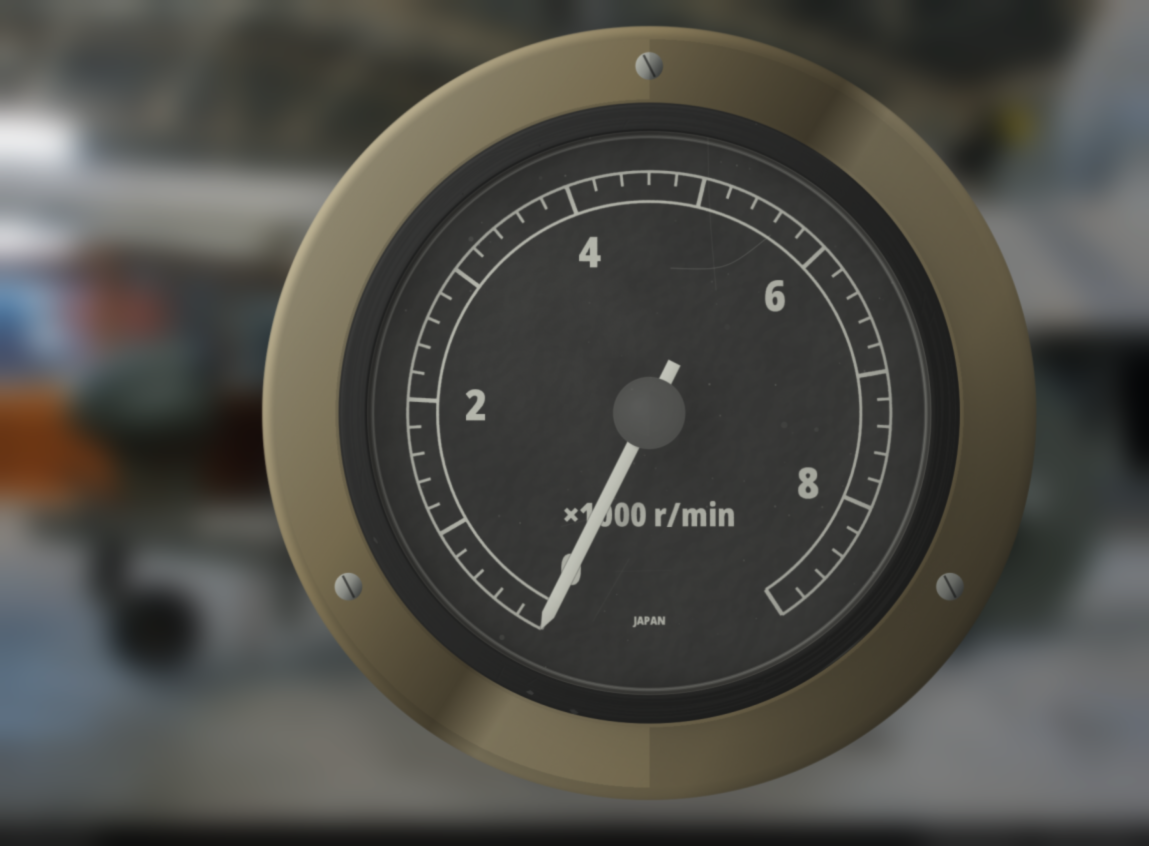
**0** rpm
